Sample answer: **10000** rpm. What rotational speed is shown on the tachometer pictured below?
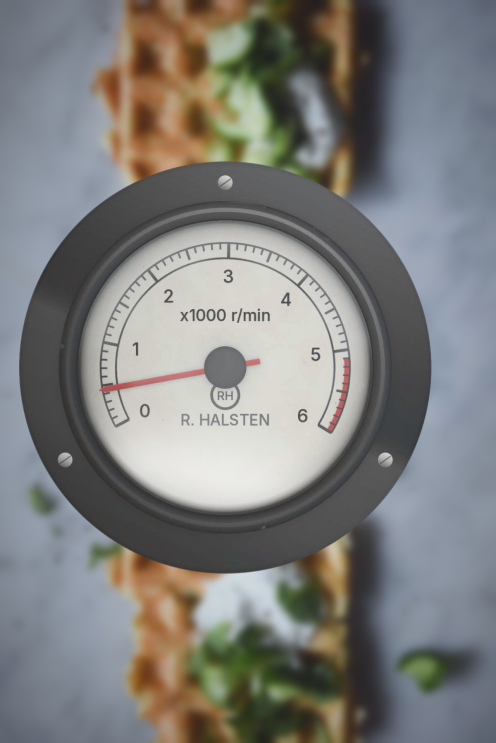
**450** rpm
